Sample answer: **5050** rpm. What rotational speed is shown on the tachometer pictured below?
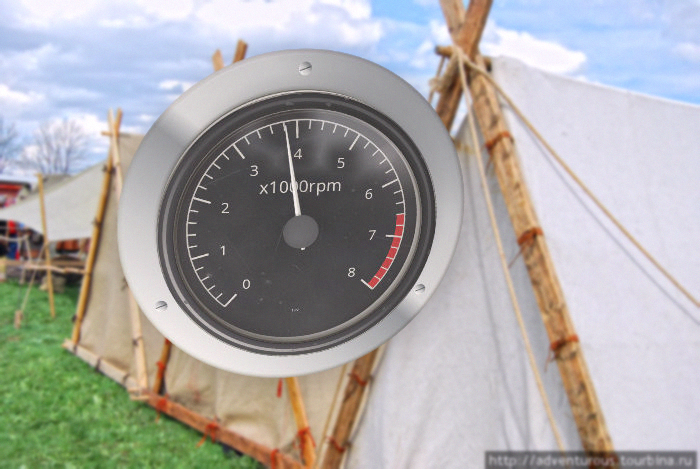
**3800** rpm
